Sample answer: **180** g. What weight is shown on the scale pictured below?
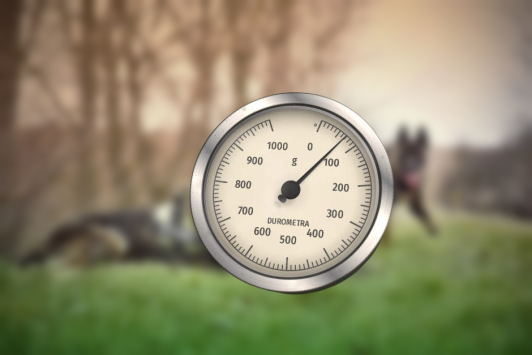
**70** g
